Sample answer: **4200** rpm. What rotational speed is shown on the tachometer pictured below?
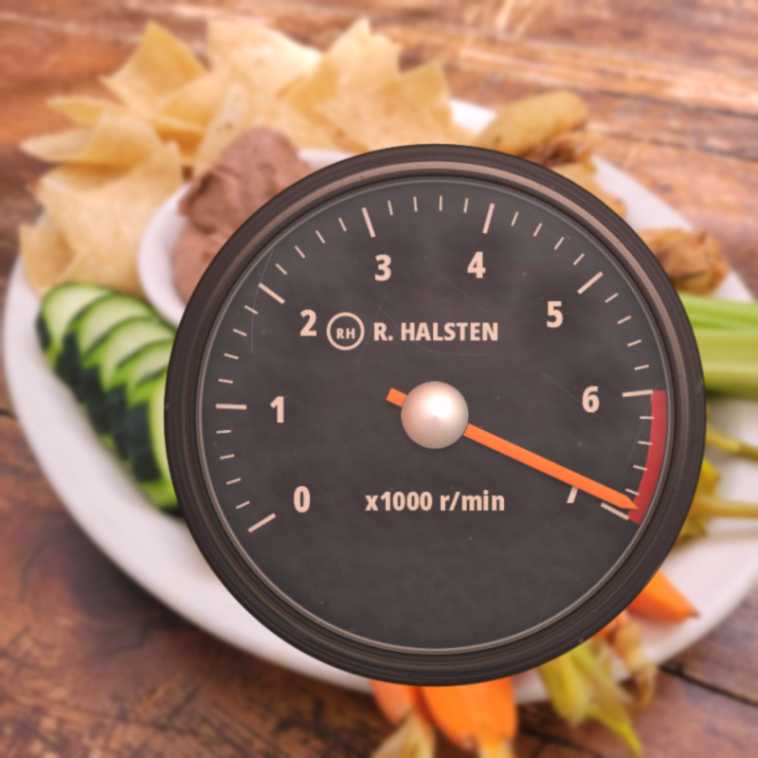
**6900** rpm
